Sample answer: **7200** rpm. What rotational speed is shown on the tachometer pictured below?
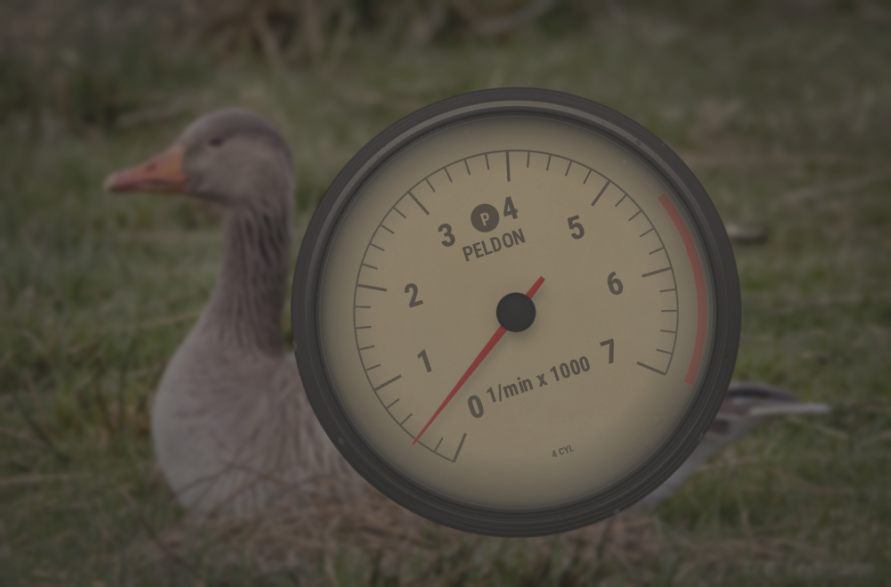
**400** rpm
